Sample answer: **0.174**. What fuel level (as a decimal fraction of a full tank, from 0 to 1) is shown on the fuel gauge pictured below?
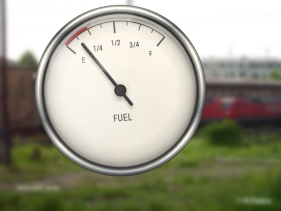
**0.125**
